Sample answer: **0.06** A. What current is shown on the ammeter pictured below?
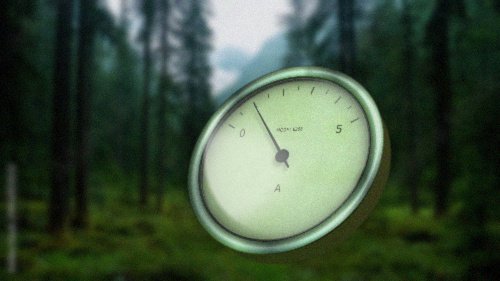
**1** A
